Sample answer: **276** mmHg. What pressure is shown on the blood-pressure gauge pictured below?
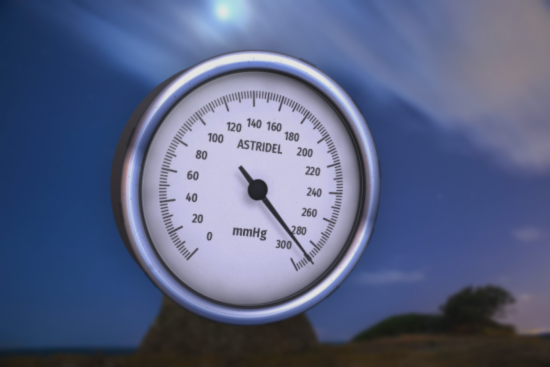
**290** mmHg
